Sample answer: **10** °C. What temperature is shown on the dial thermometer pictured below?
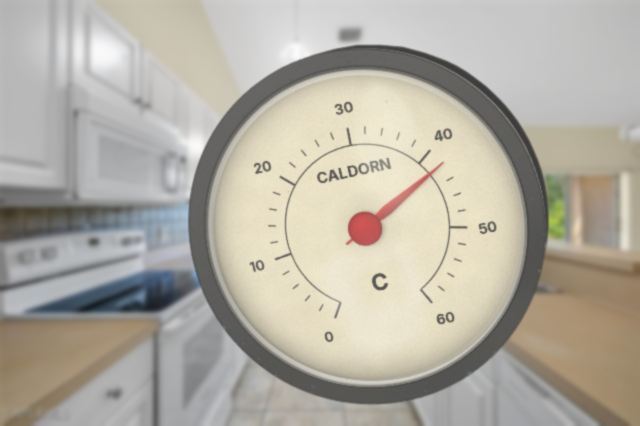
**42** °C
